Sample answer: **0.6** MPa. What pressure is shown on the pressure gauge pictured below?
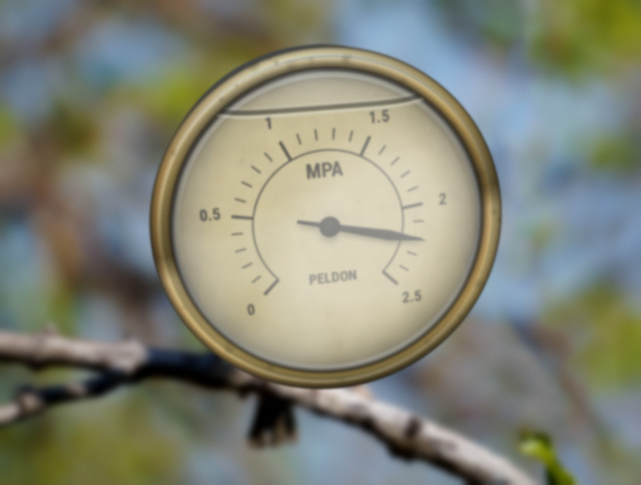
**2.2** MPa
